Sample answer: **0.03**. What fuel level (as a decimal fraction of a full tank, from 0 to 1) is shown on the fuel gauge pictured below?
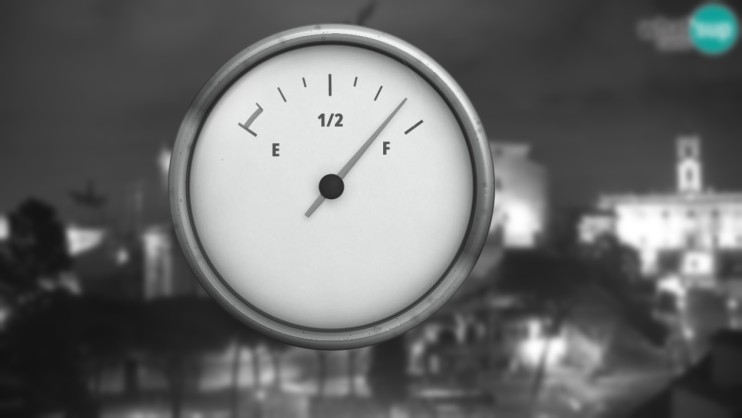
**0.875**
